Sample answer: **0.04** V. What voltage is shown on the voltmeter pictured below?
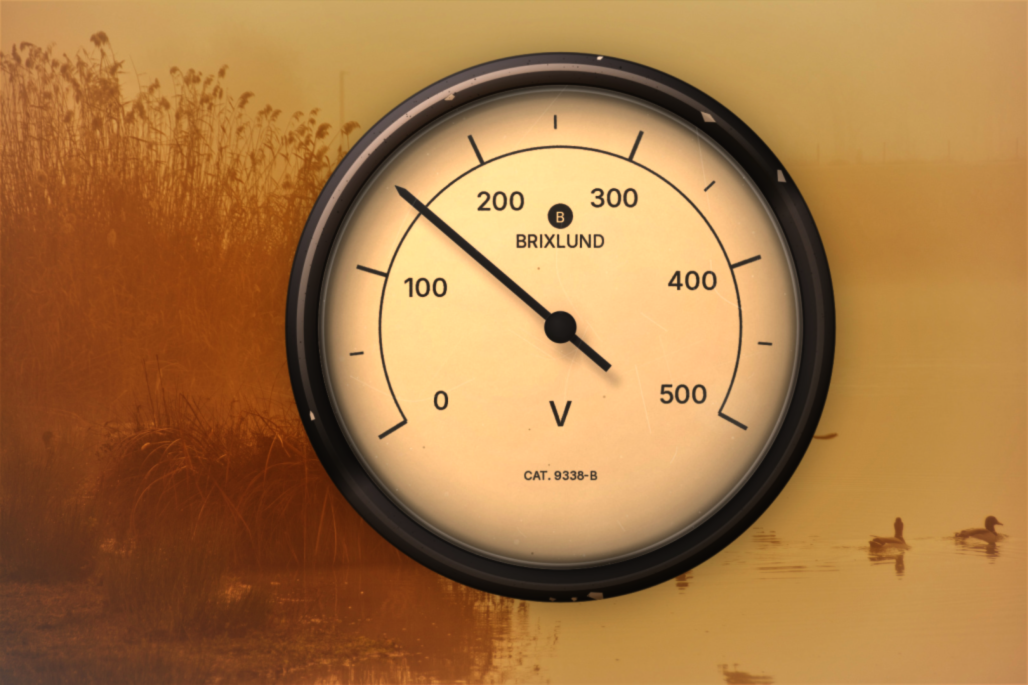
**150** V
